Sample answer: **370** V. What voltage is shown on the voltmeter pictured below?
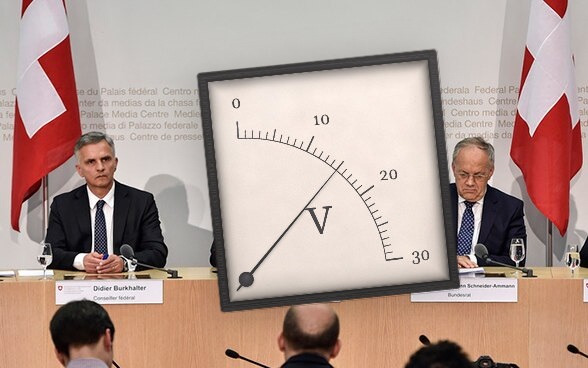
**15** V
